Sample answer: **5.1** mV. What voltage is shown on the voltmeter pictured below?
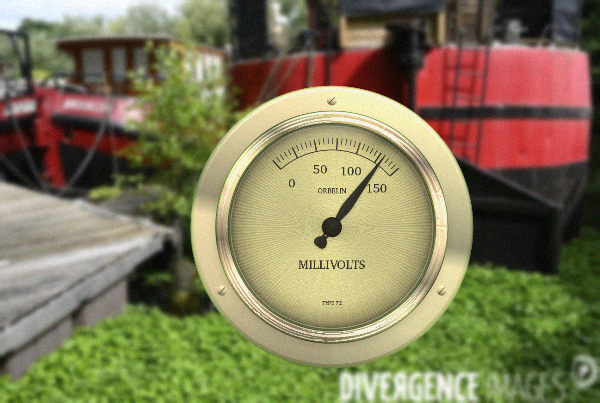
**130** mV
